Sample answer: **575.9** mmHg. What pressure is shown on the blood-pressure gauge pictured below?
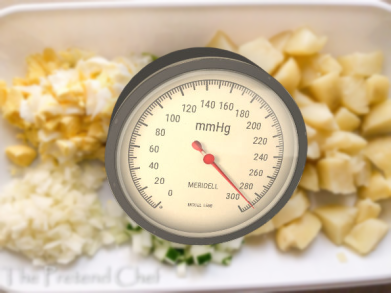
**290** mmHg
